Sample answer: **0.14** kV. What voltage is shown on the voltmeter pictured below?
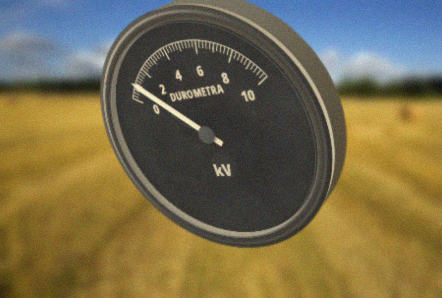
**1** kV
